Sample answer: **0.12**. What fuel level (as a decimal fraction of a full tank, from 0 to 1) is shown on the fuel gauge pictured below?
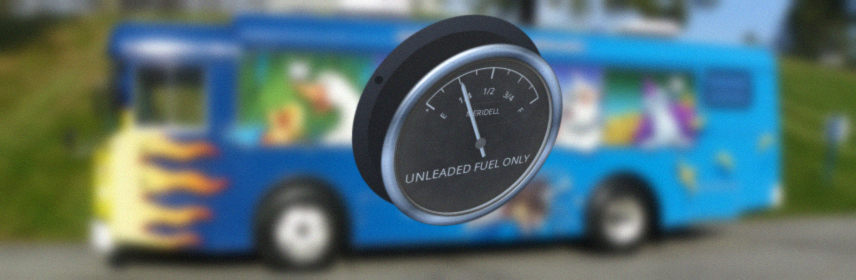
**0.25**
